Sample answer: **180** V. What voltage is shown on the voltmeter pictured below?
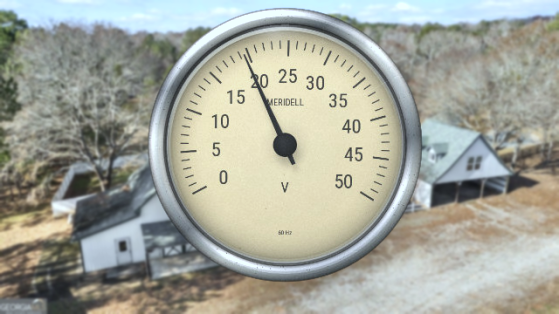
**19.5** V
